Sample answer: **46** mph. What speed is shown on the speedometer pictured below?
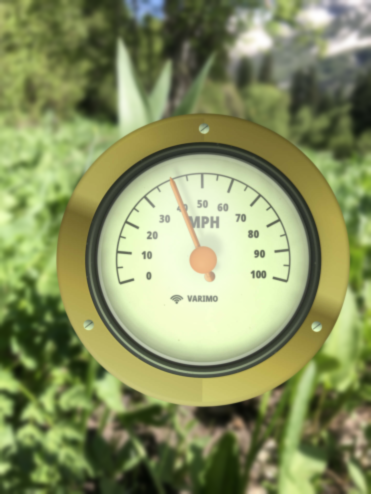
**40** mph
